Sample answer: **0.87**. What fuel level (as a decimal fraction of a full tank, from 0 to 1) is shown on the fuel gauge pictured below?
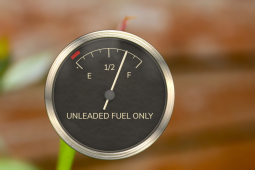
**0.75**
